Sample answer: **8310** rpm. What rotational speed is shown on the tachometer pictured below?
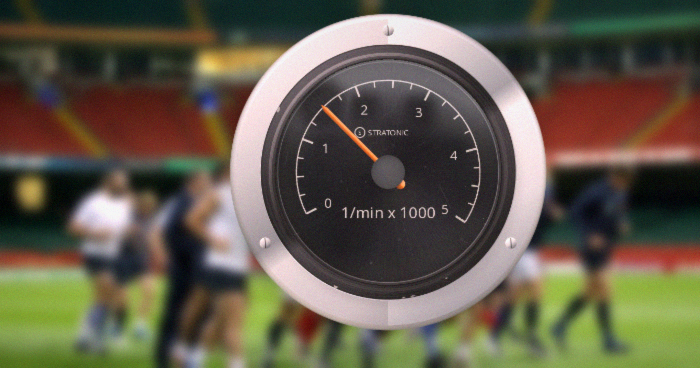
**1500** rpm
